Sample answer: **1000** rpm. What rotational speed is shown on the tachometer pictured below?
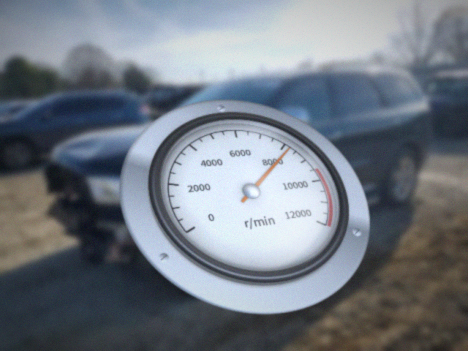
**8250** rpm
